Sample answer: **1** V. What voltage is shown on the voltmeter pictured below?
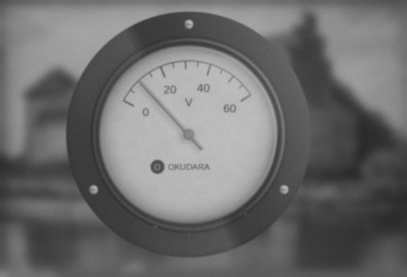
**10** V
